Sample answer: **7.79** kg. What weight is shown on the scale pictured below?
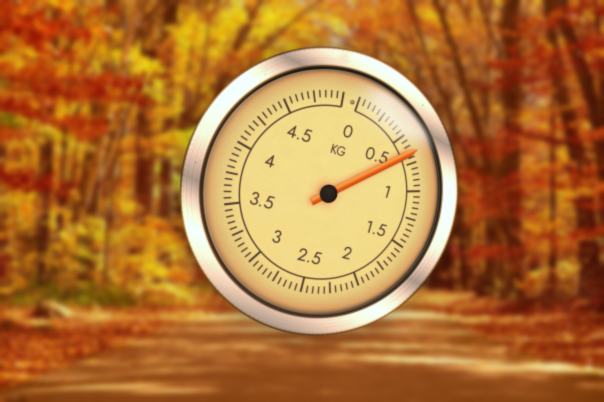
**0.65** kg
